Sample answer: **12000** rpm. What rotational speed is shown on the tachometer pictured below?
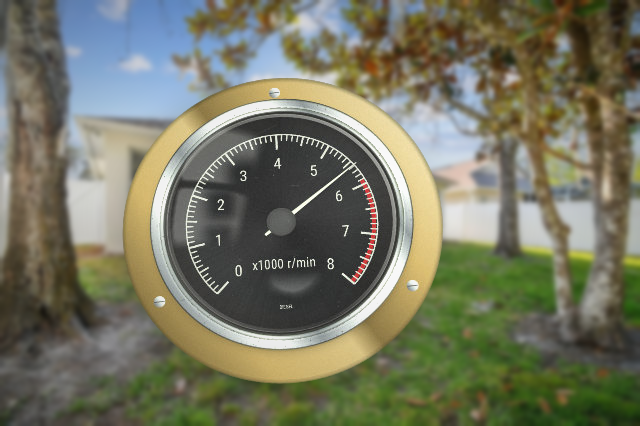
**5600** rpm
